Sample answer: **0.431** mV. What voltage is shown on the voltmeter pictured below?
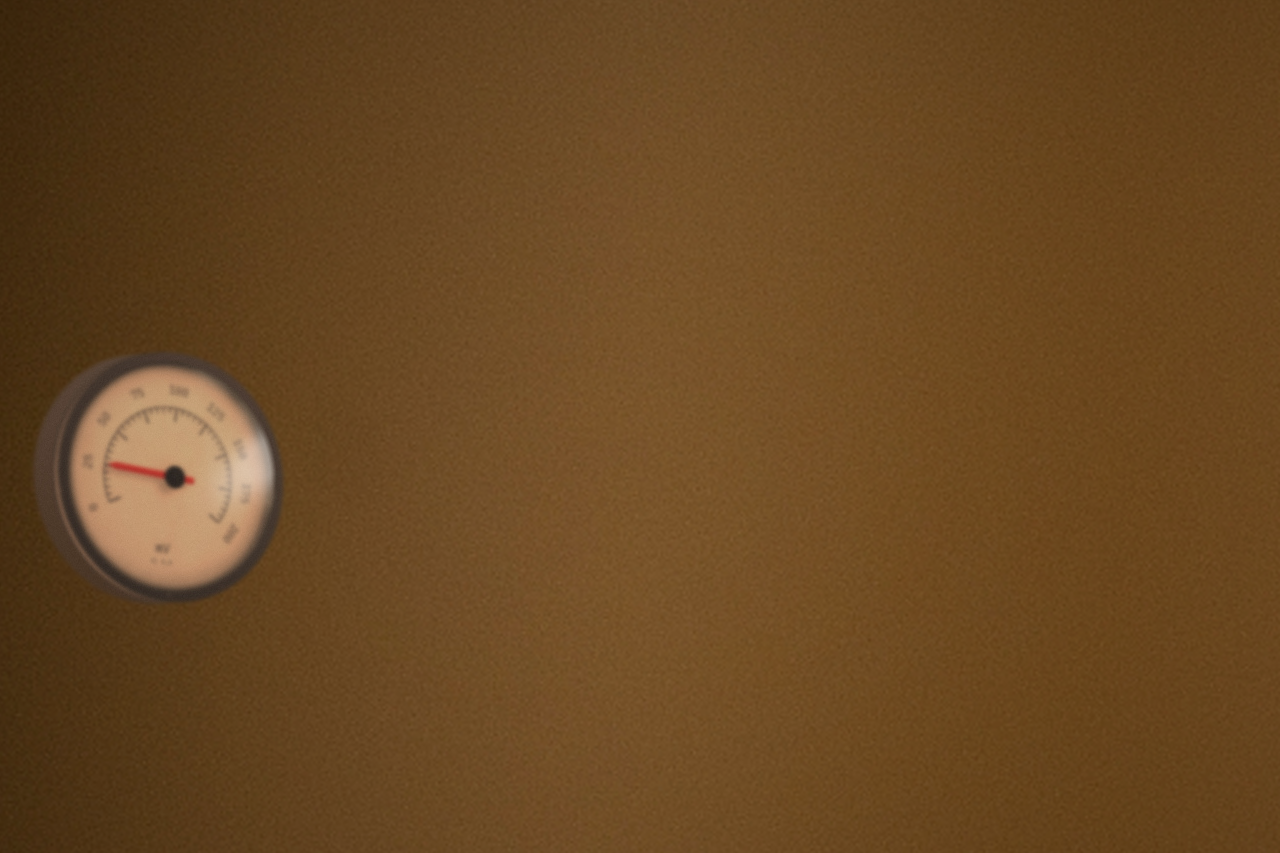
**25** mV
